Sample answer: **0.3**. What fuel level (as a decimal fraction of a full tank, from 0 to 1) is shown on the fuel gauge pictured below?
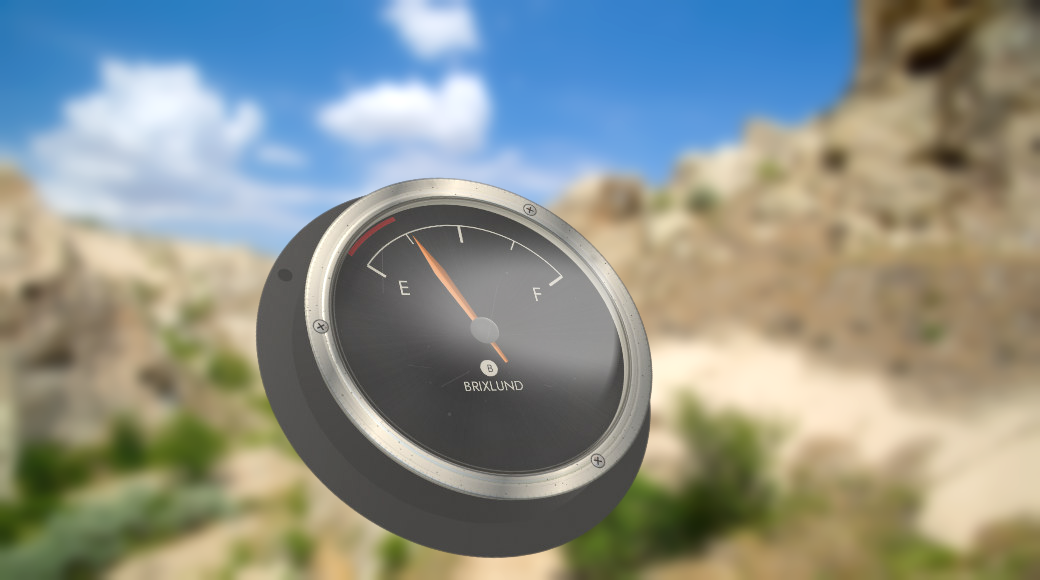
**0.25**
